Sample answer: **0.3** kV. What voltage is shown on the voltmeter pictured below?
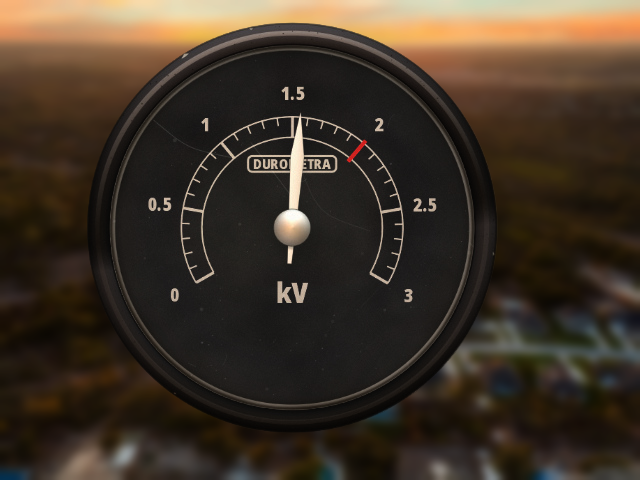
**1.55** kV
